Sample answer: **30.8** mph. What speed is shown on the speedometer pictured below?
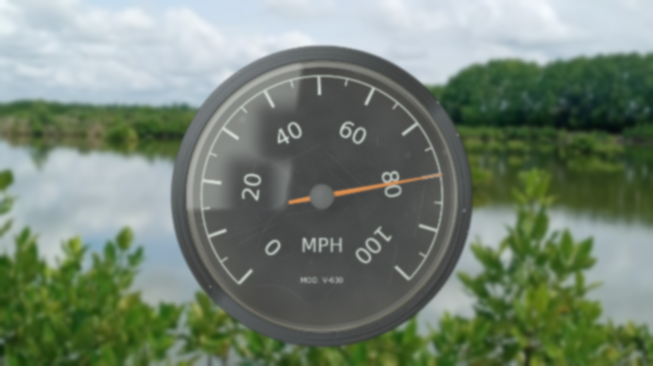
**80** mph
